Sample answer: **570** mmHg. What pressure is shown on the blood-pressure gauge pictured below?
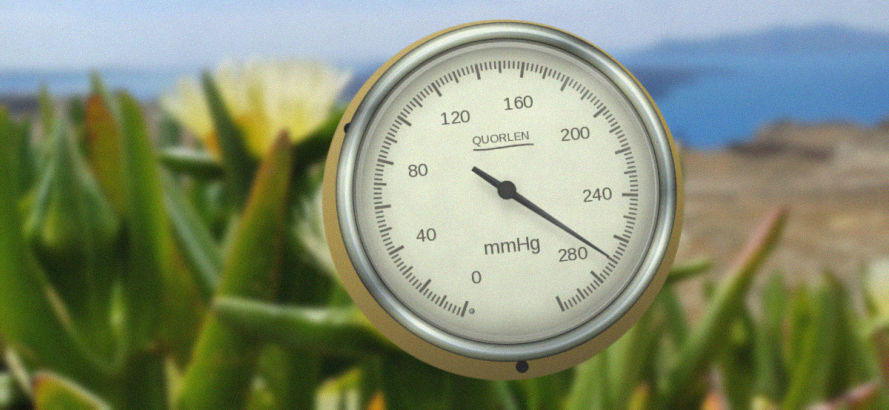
**270** mmHg
